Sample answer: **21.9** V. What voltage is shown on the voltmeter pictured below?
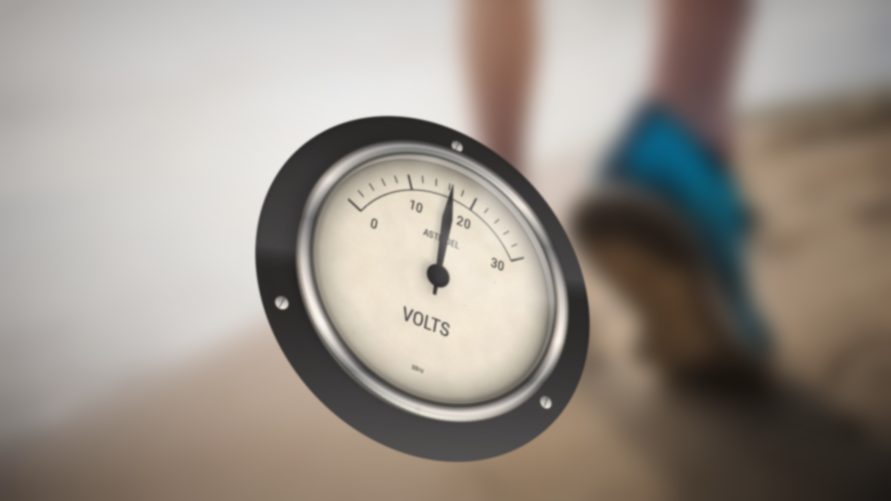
**16** V
